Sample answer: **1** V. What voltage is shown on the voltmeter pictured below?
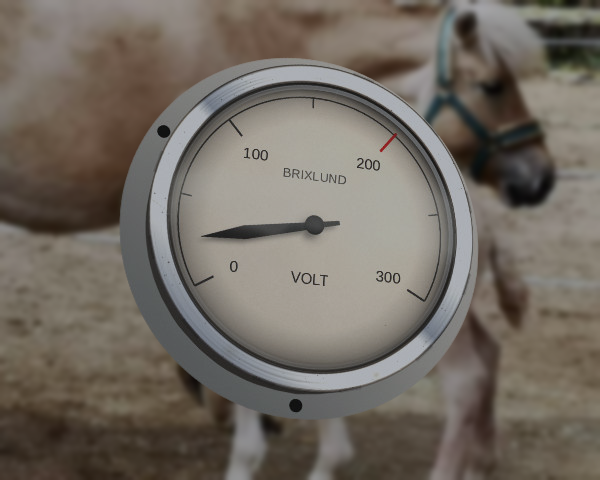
**25** V
